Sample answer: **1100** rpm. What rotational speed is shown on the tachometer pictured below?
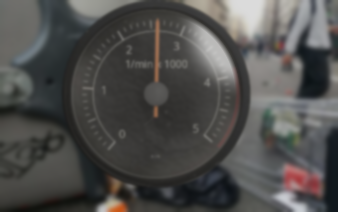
**2600** rpm
